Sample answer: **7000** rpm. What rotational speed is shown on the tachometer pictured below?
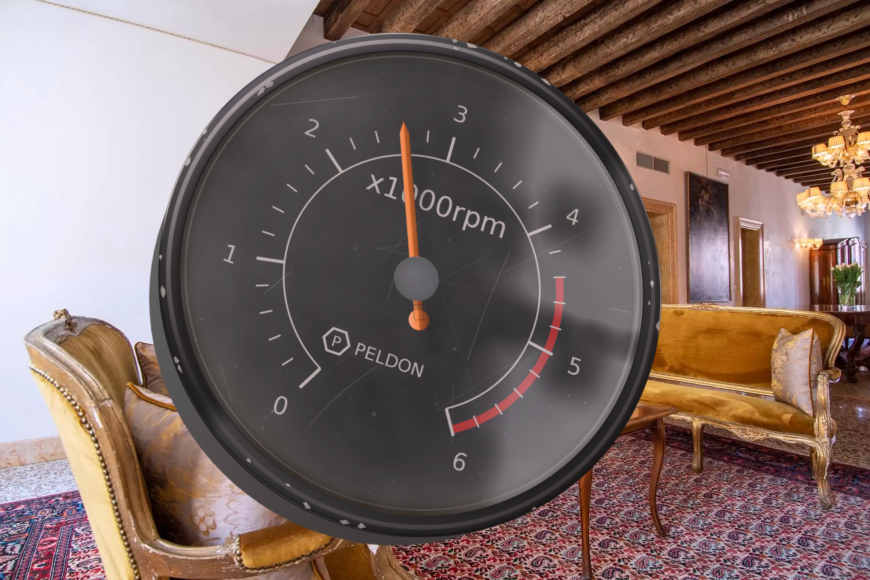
**2600** rpm
